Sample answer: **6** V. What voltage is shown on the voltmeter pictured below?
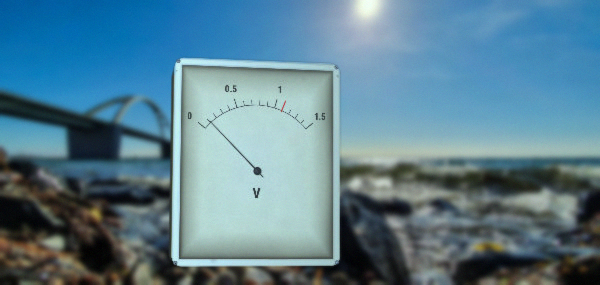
**0.1** V
